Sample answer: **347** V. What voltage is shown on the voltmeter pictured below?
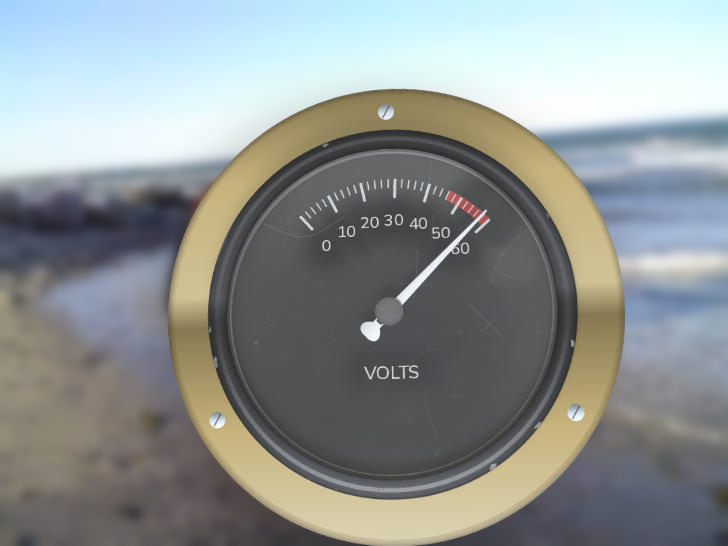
**58** V
